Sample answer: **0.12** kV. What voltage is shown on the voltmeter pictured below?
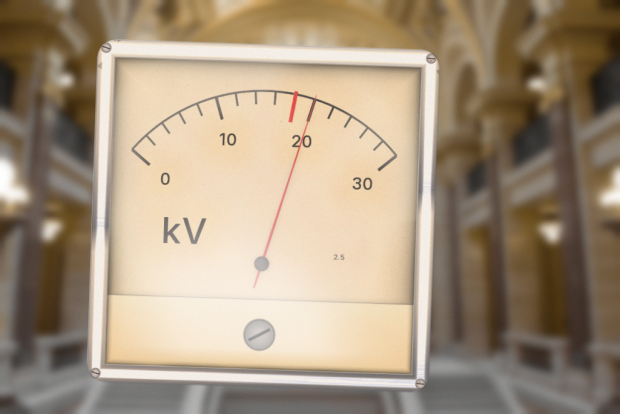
**20** kV
